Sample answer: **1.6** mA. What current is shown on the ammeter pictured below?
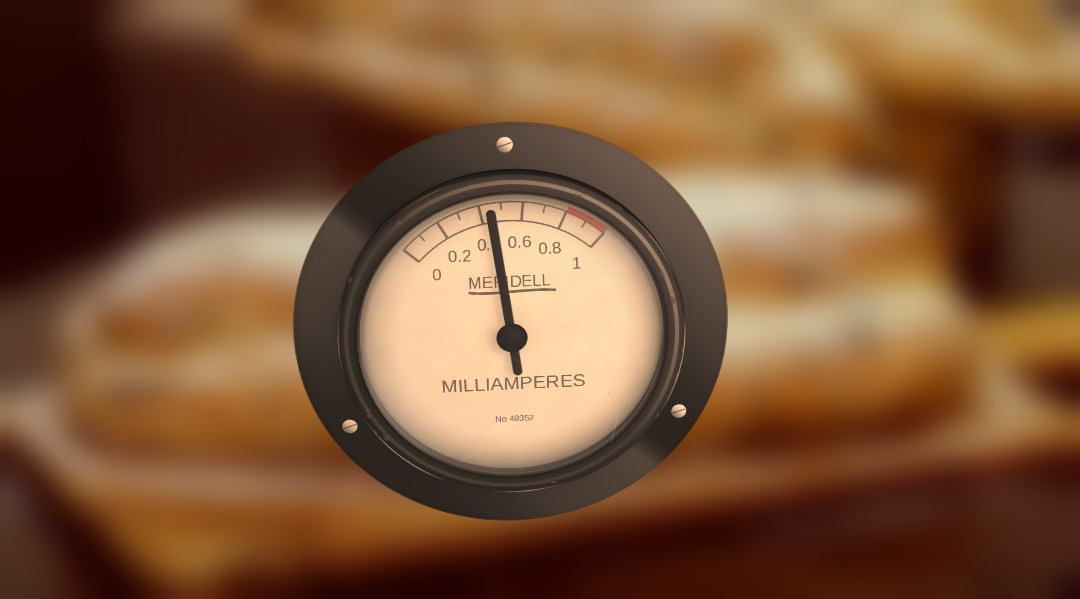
**0.45** mA
